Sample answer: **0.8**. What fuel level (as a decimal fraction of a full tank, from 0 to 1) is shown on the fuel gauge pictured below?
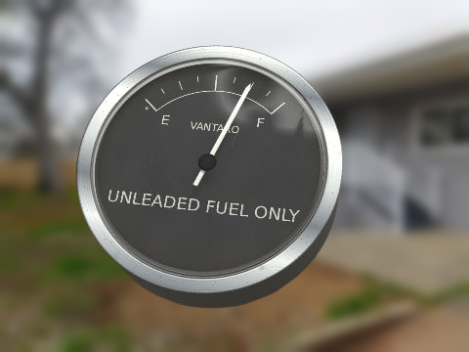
**0.75**
